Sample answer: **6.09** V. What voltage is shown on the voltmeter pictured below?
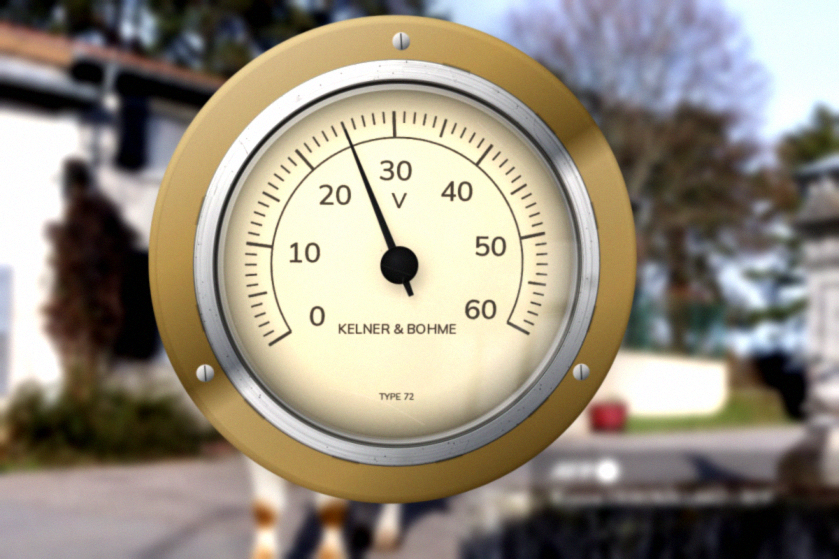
**25** V
